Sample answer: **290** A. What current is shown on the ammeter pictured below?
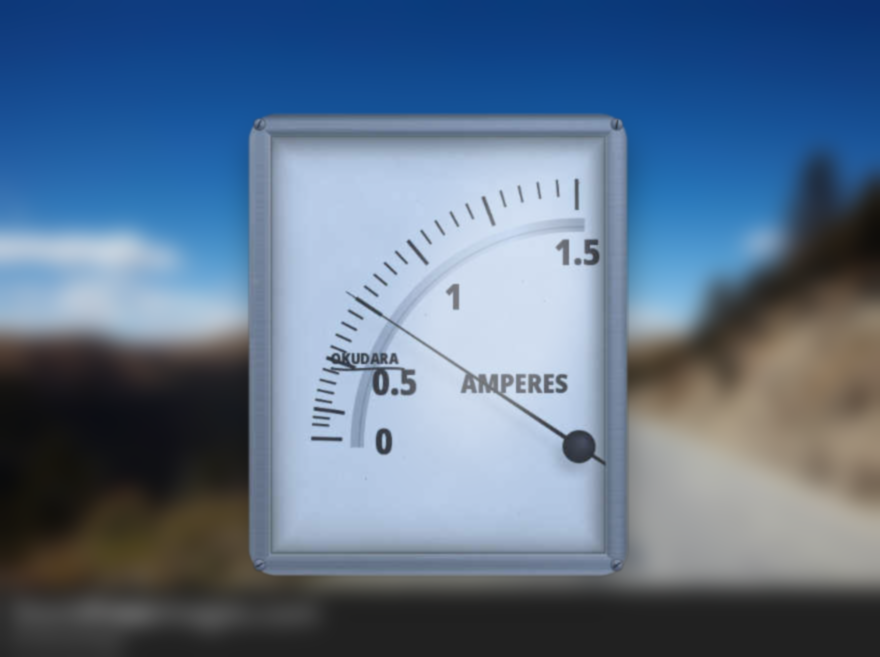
**0.75** A
